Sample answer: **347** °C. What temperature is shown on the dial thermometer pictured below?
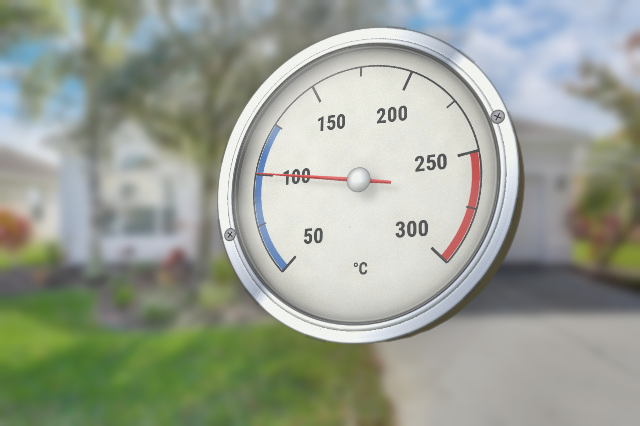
**100** °C
